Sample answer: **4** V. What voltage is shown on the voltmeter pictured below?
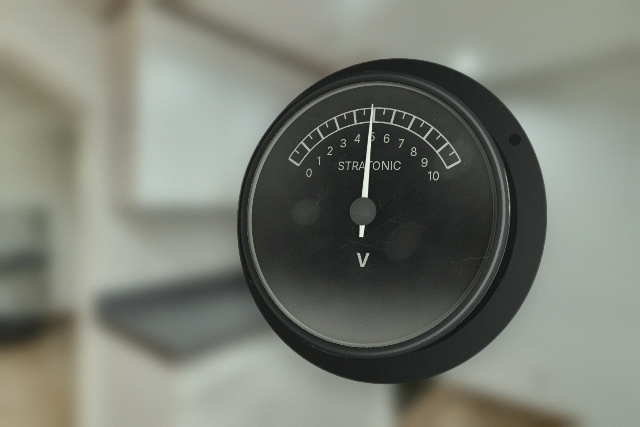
**5** V
